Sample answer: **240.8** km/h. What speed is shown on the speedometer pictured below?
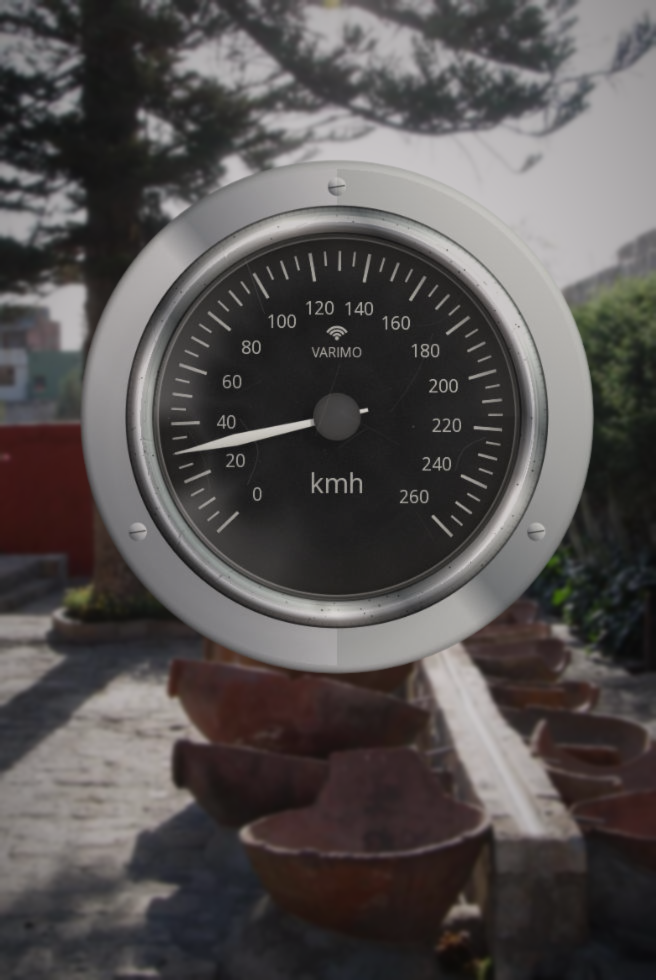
**30** km/h
